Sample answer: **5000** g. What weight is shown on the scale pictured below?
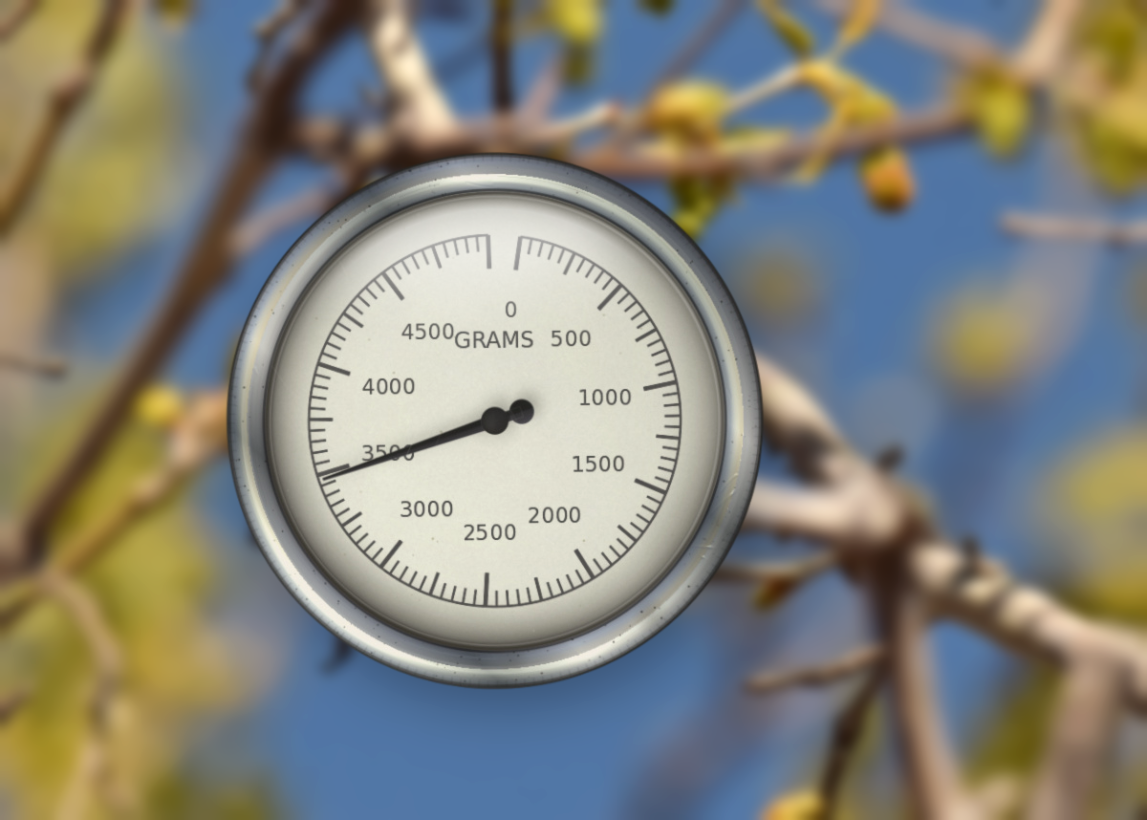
**3475** g
